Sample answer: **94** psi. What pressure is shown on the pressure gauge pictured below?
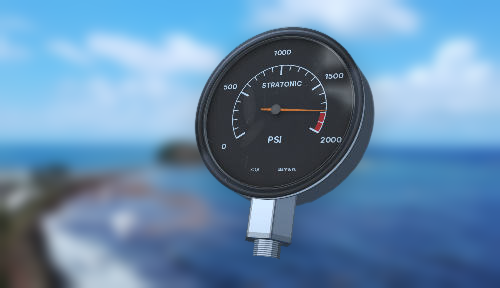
**1800** psi
